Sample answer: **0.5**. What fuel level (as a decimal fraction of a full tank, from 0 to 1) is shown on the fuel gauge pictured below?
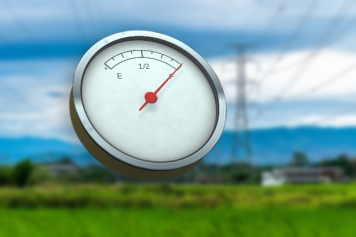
**1**
